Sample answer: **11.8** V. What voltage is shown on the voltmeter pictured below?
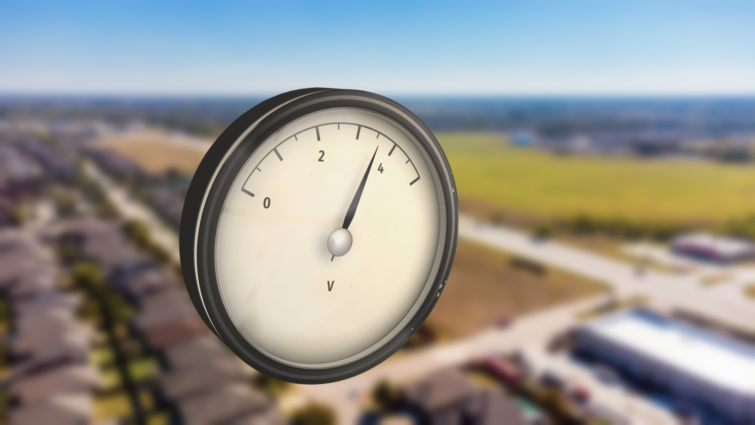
**3.5** V
